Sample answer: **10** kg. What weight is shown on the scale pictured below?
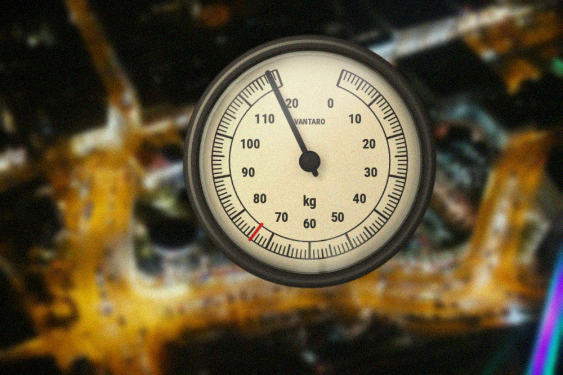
**118** kg
